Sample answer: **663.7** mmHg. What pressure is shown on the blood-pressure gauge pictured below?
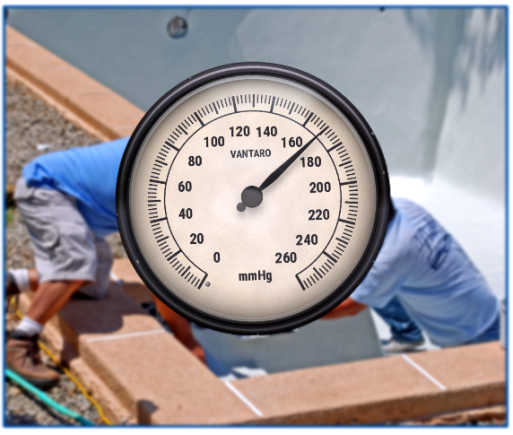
**170** mmHg
